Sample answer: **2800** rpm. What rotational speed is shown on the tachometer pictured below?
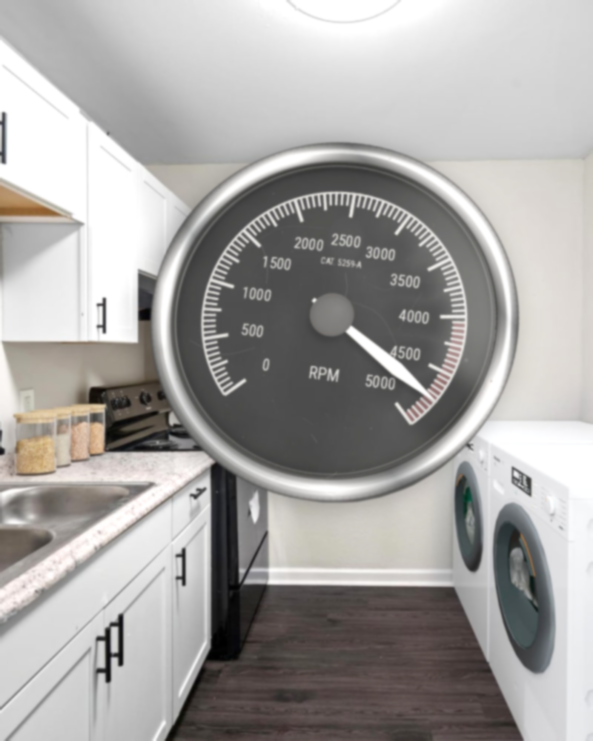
**4750** rpm
